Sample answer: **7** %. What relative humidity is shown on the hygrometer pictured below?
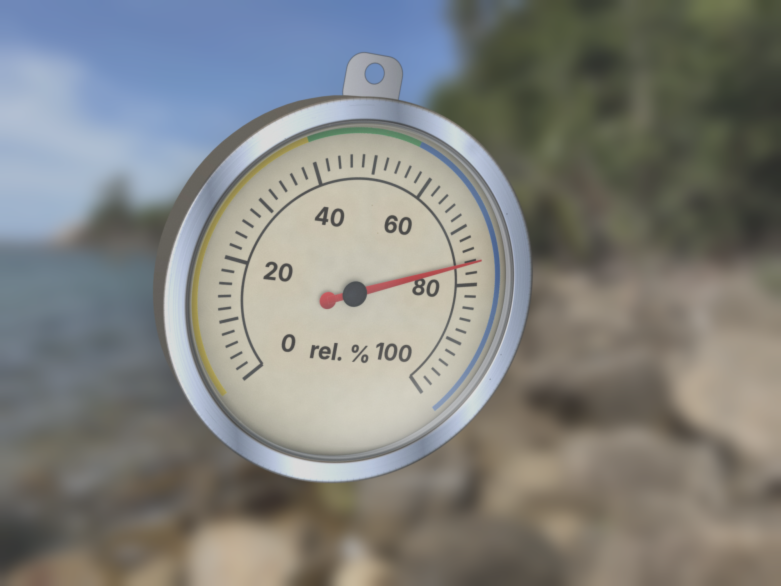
**76** %
